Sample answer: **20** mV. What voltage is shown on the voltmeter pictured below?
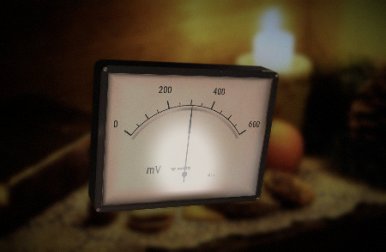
**300** mV
